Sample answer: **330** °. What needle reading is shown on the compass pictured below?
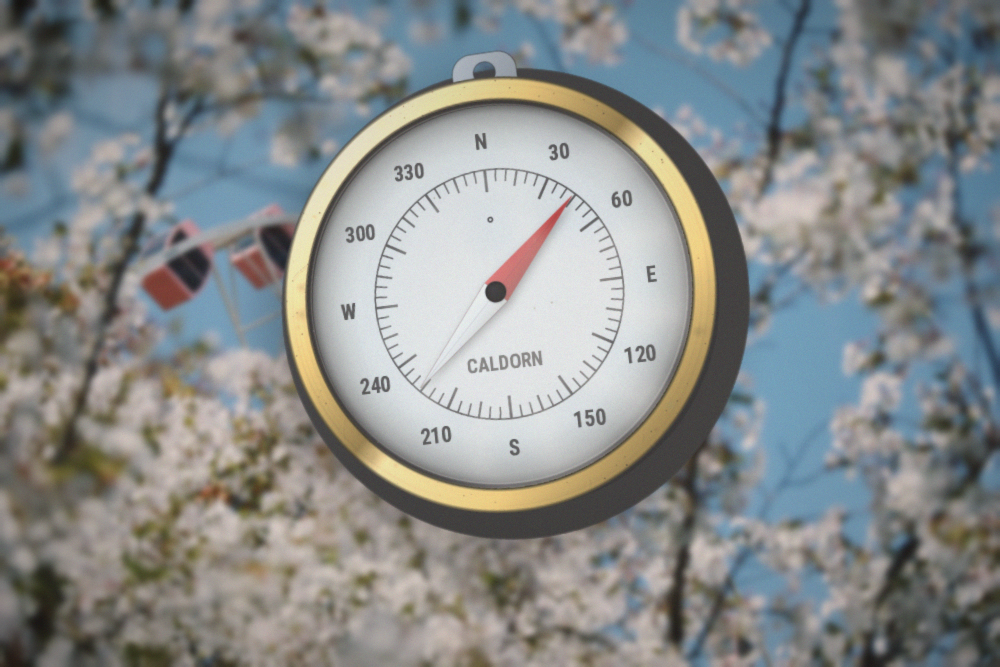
**45** °
